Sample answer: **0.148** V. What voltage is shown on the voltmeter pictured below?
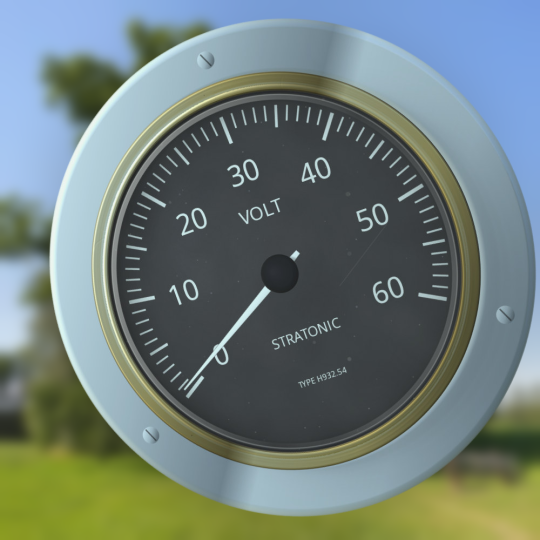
**0.5** V
